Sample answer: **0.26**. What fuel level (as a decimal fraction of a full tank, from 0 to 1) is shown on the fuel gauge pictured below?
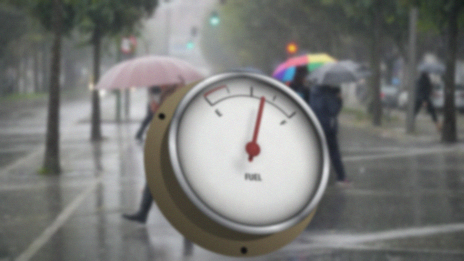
**0.625**
